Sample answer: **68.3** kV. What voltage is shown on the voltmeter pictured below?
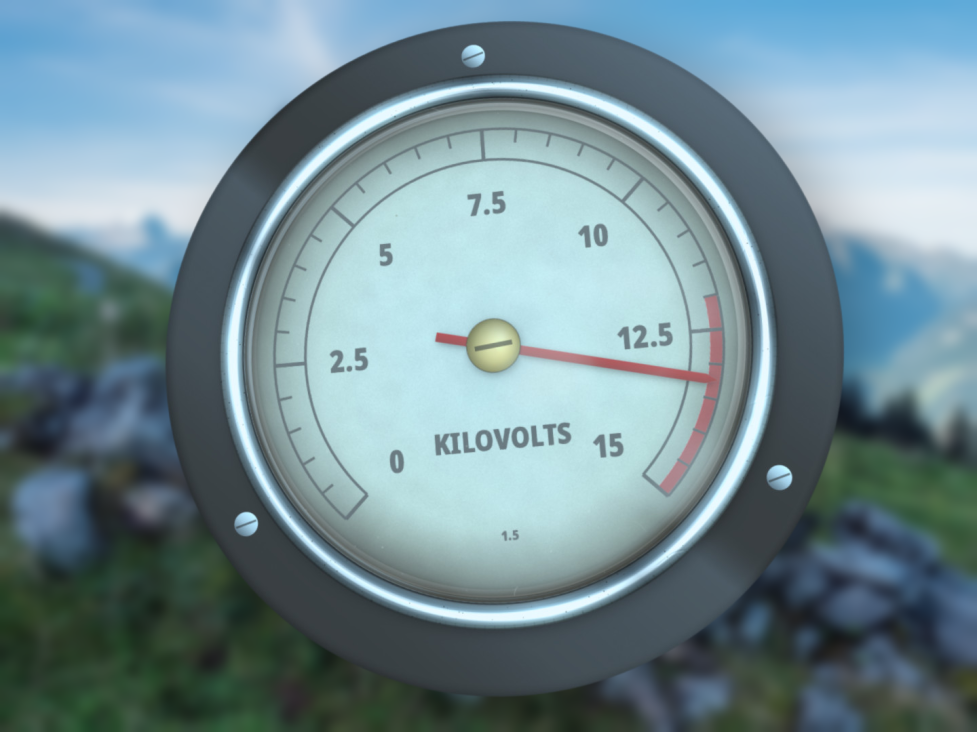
**13.25** kV
